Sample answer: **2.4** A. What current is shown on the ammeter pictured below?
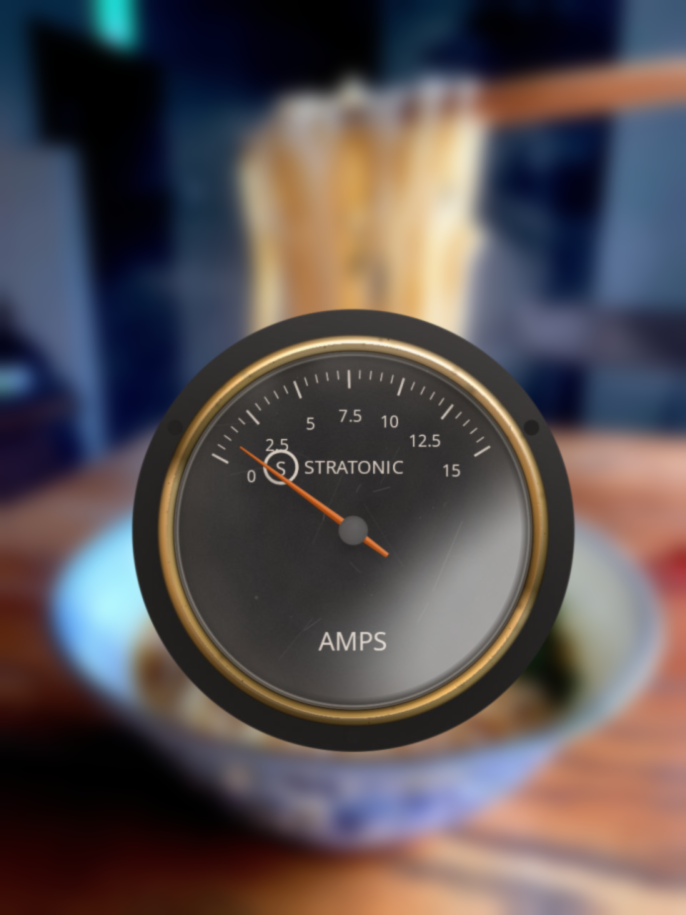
**1** A
